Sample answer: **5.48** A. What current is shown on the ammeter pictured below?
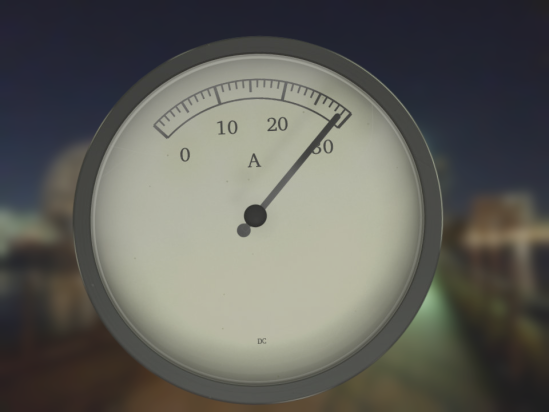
**29** A
